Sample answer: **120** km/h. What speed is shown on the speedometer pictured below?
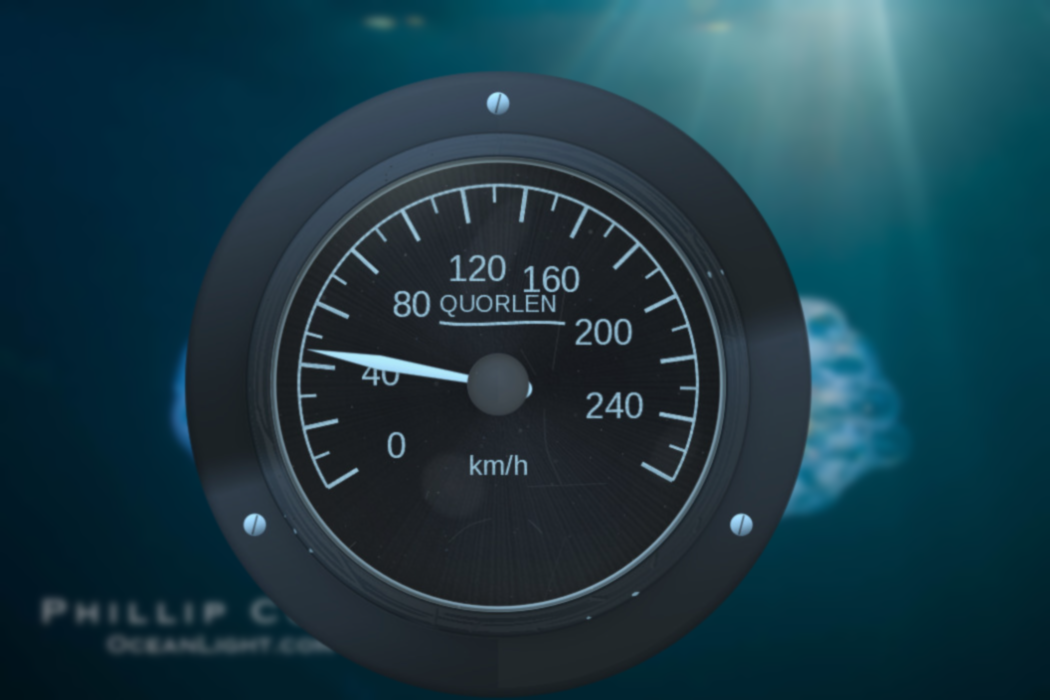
**45** km/h
